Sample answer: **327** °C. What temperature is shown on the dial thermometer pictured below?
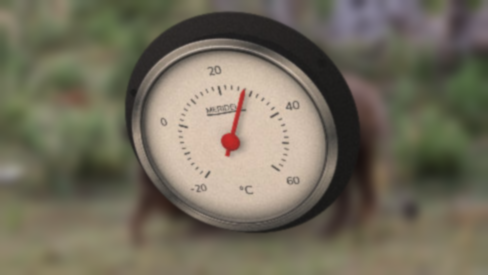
**28** °C
